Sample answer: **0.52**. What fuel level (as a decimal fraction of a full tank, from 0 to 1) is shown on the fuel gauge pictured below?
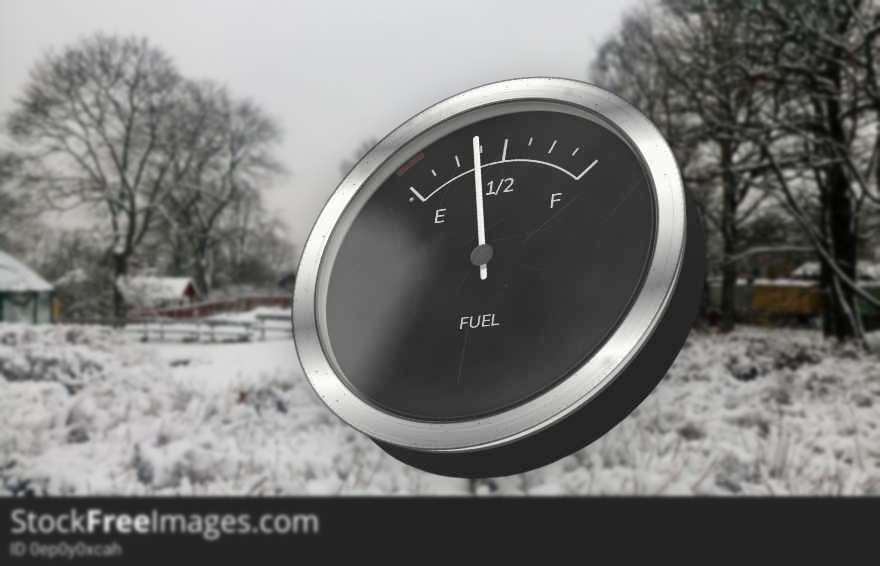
**0.375**
